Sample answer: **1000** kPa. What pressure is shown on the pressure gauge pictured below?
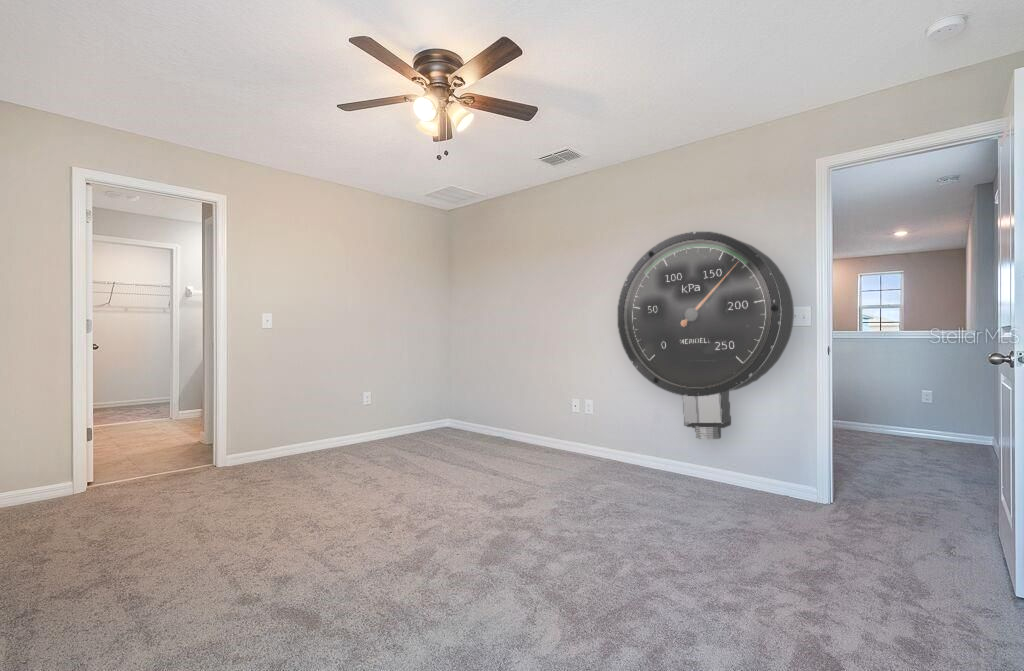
**165** kPa
